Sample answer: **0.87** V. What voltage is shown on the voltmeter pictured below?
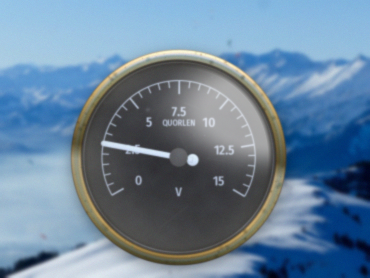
**2.5** V
